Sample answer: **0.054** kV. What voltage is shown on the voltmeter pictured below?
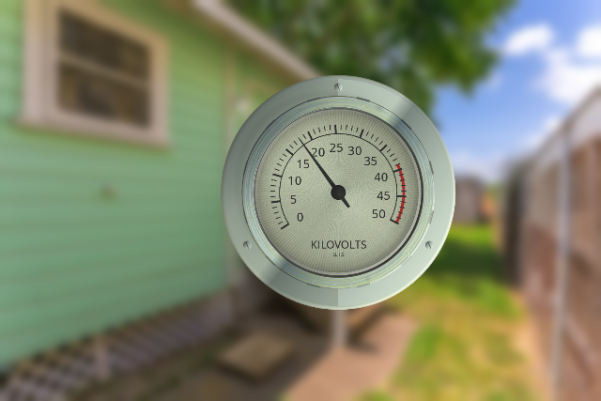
**18** kV
